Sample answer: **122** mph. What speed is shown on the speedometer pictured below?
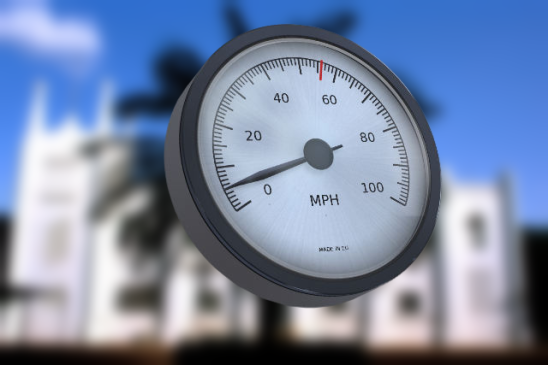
**5** mph
